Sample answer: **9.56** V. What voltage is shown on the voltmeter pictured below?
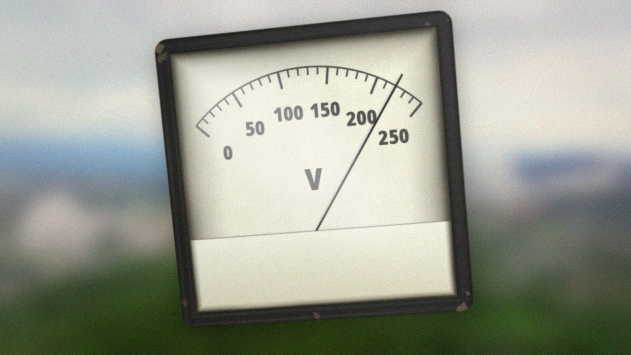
**220** V
